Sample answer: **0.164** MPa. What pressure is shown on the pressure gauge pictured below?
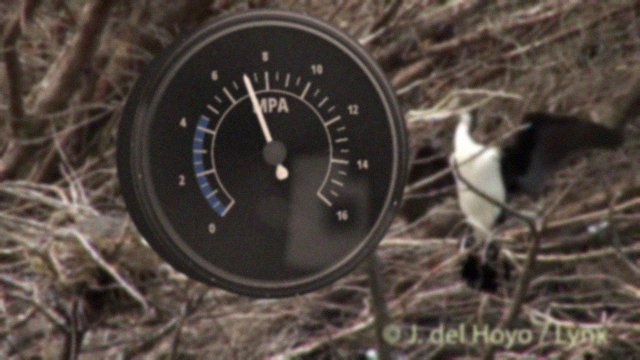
**7** MPa
